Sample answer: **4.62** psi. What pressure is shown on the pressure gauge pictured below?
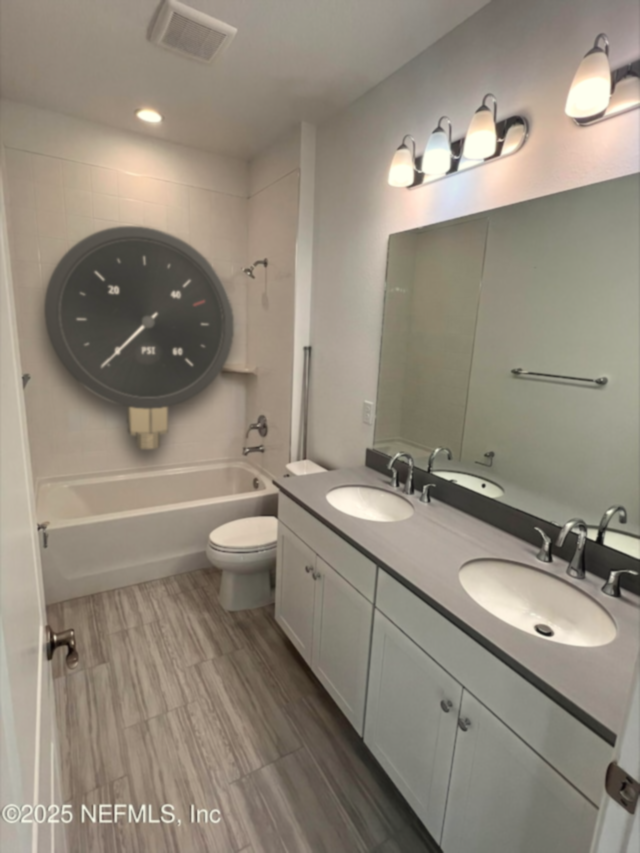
**0** psi
